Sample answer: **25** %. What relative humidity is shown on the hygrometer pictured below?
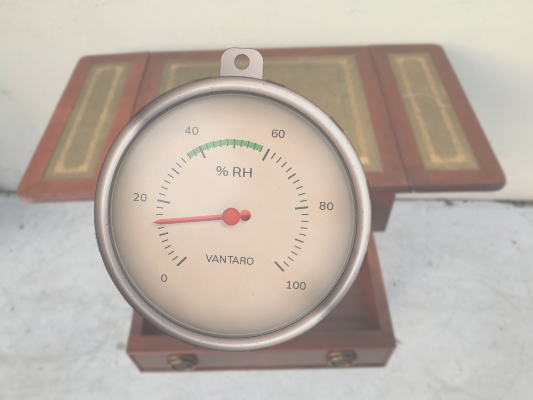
**14** %
